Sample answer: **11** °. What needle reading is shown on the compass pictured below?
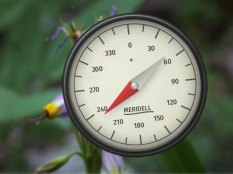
**232.5** °
